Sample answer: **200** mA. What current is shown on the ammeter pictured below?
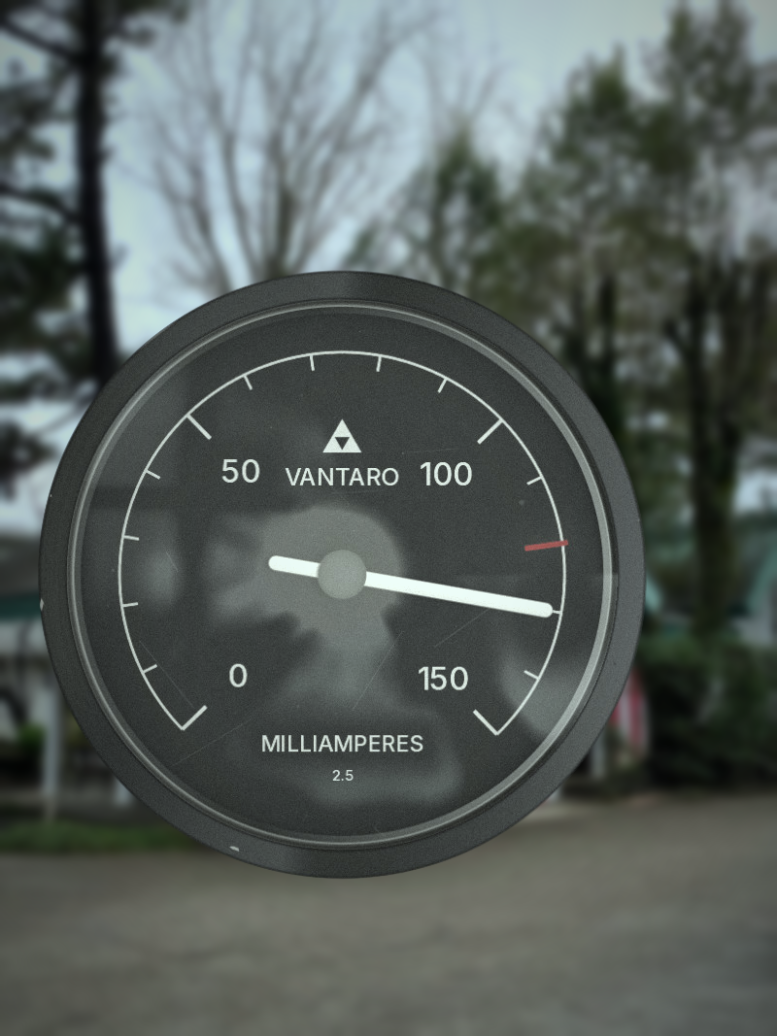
**130** mA
